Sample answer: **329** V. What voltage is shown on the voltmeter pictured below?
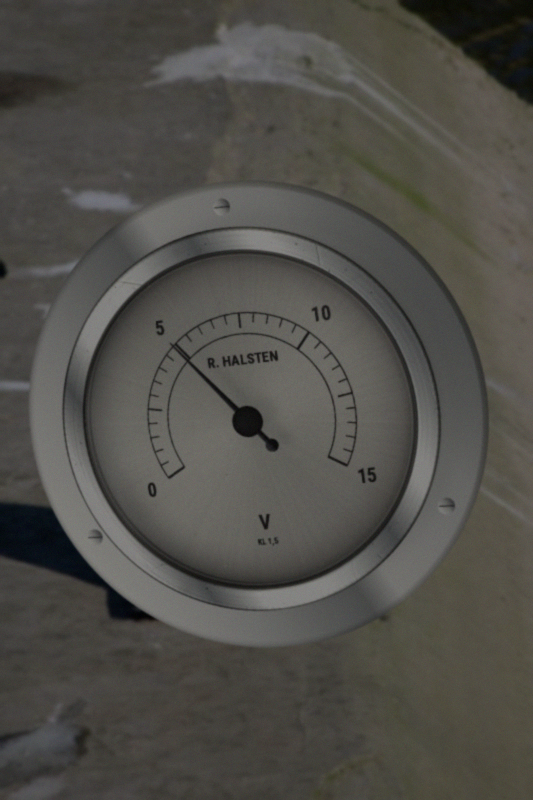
**5** V
